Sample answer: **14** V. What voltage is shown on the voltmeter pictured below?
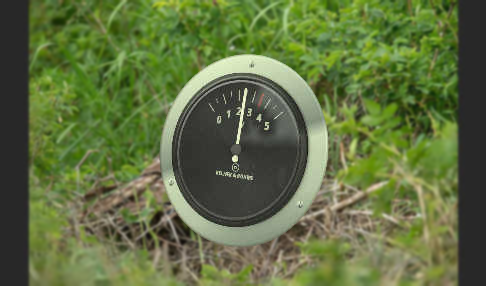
**2.5** V
